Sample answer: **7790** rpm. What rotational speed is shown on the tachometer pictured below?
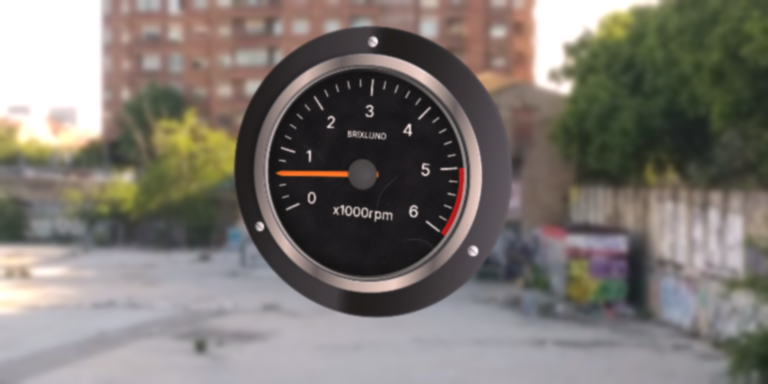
**600** rpm
